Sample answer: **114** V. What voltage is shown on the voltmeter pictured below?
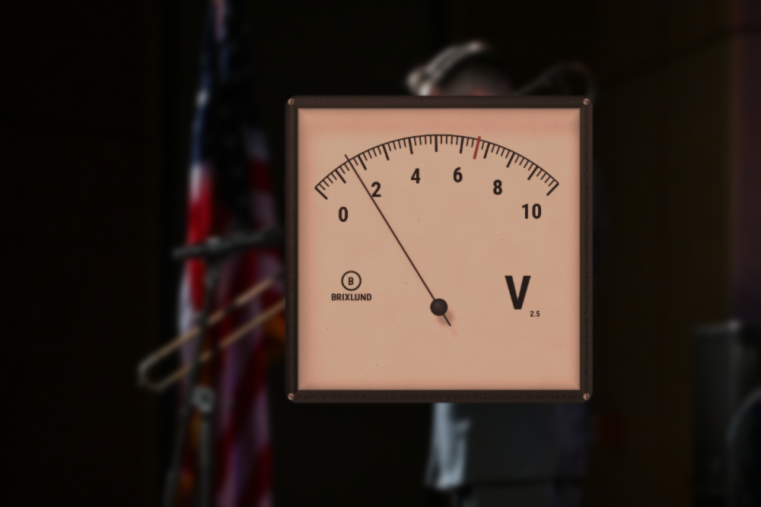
**1.6** V
